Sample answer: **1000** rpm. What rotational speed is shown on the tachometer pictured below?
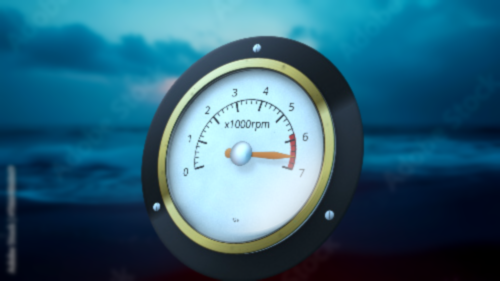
**6600** rpm
